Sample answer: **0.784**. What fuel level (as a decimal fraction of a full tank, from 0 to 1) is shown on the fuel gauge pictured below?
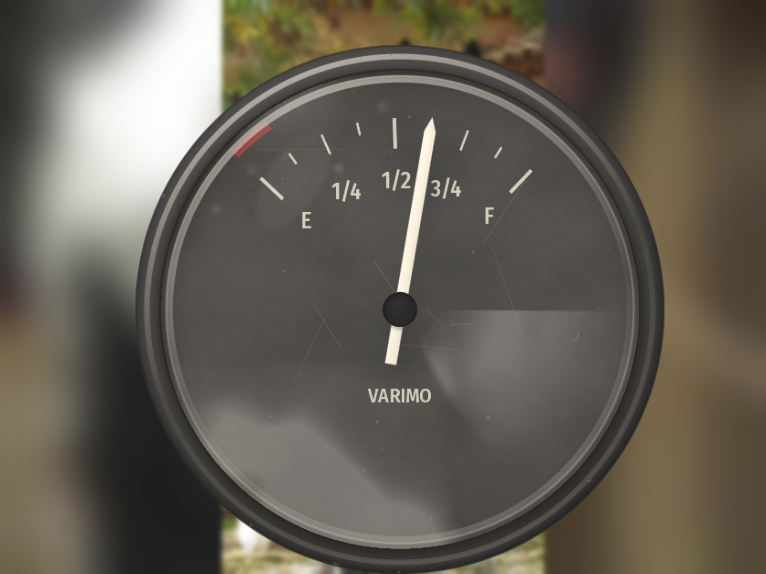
**0.625**
